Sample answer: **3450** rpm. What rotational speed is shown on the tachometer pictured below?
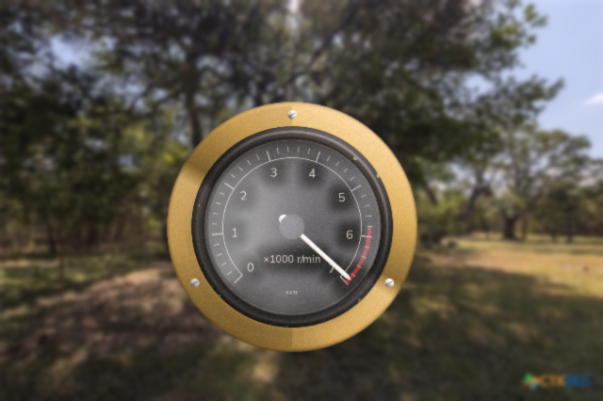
**6900** rpm
